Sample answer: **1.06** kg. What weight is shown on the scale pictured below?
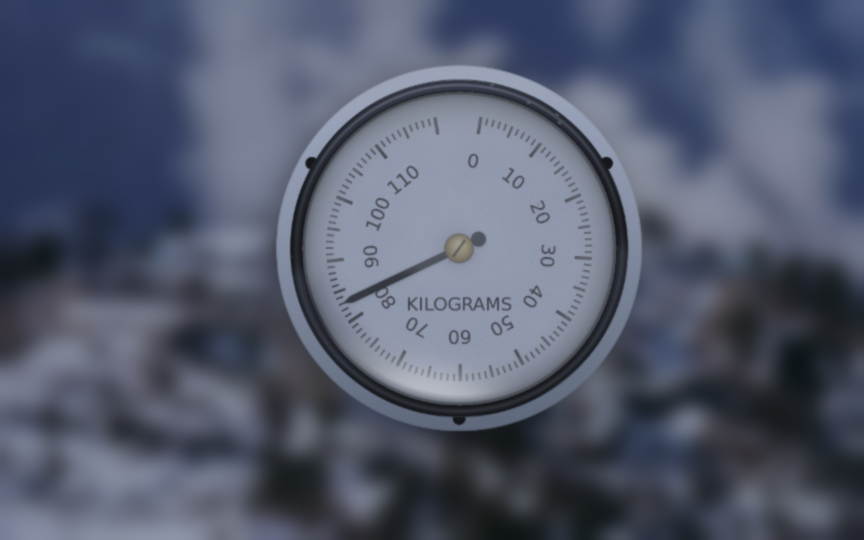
**83** kg
